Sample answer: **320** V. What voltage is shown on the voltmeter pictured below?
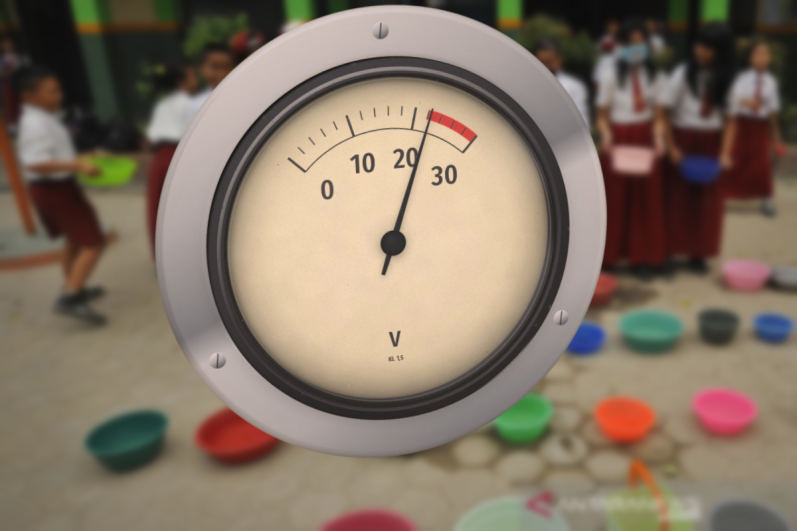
**22** V
